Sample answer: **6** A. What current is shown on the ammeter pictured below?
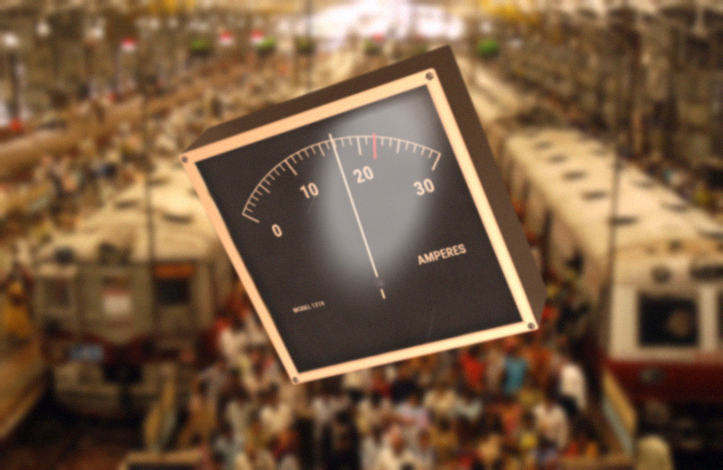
**17** A
